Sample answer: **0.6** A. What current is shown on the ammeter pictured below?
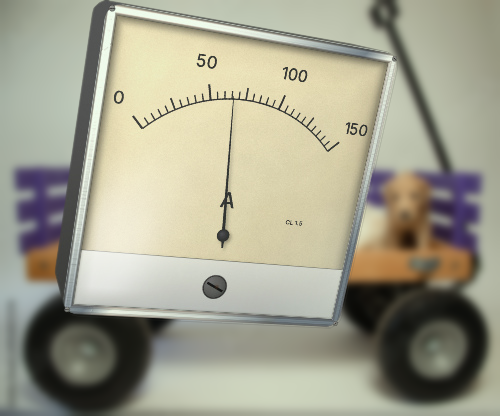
**65** A
